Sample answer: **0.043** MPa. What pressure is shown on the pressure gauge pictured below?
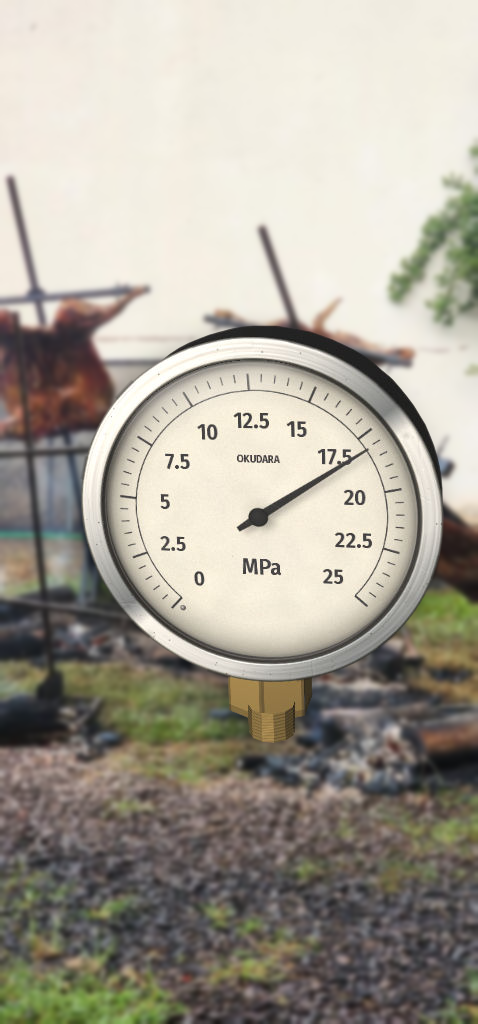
**18** MPa
